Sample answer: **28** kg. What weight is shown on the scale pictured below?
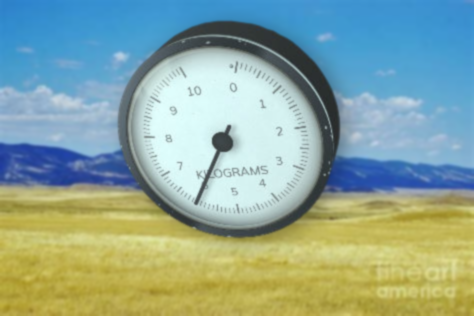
**6** kg
